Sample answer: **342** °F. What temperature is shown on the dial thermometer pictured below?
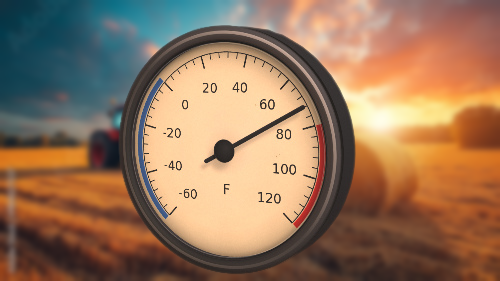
**72** °F
